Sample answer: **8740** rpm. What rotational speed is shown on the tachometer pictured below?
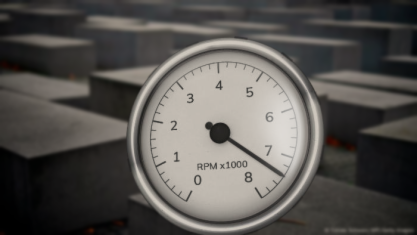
**7400** rpm
